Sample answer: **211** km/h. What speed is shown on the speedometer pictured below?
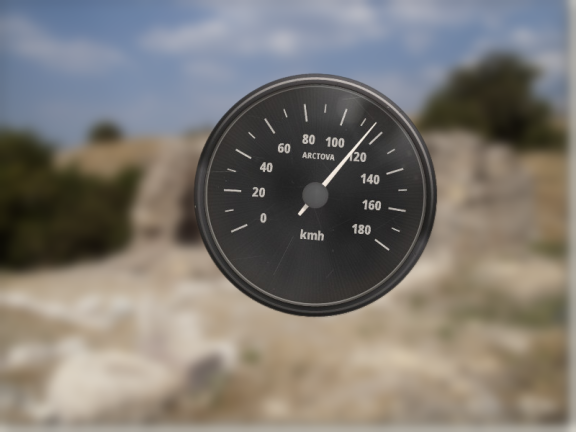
**115** km/h
